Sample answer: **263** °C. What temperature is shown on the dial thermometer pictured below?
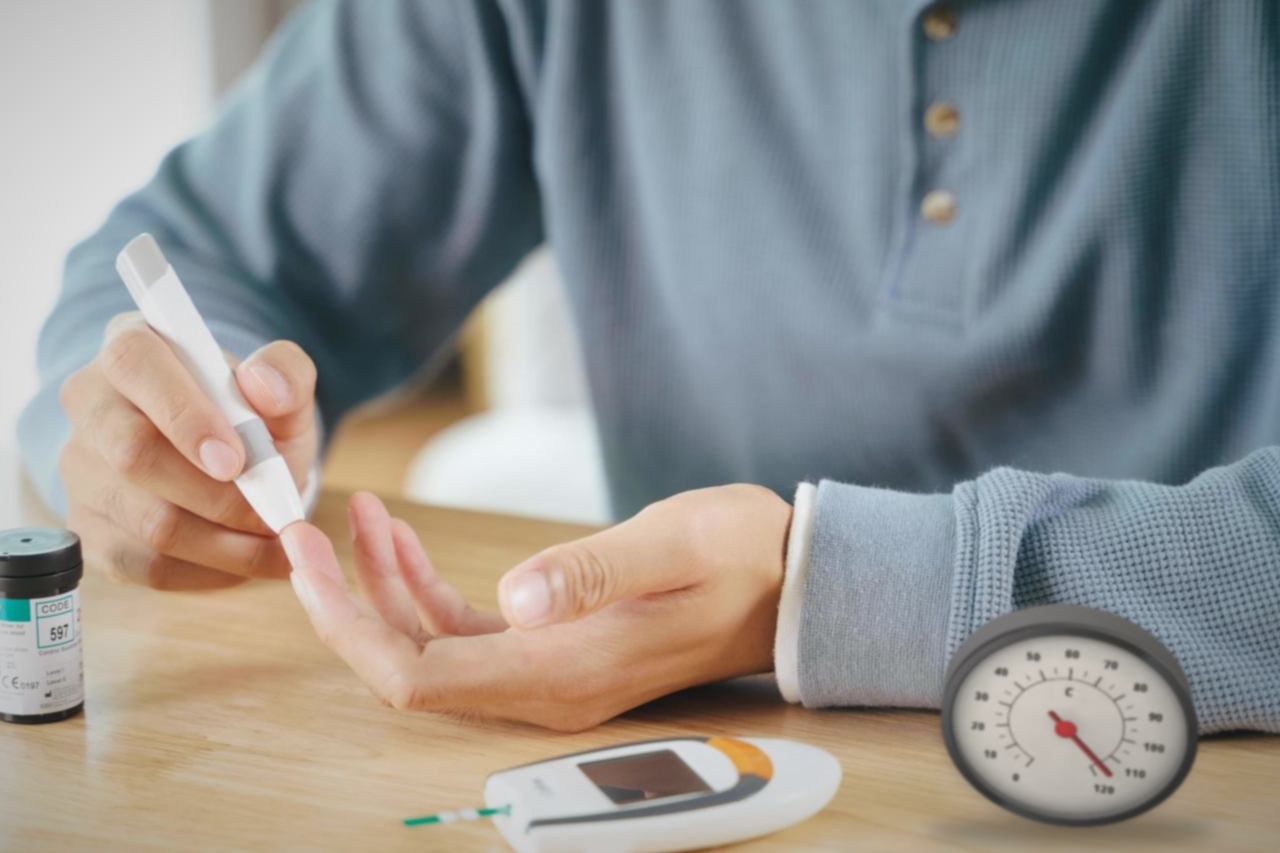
**115** °C
